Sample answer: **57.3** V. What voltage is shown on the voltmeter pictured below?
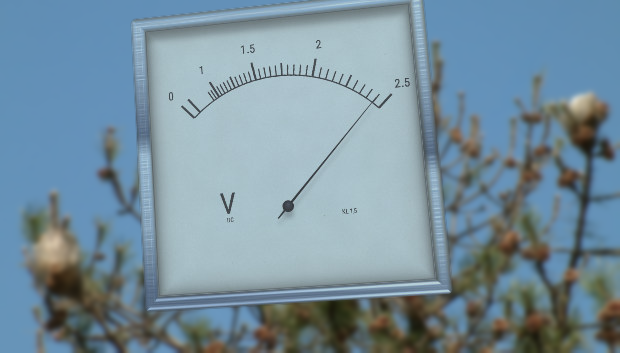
**2.45** V
